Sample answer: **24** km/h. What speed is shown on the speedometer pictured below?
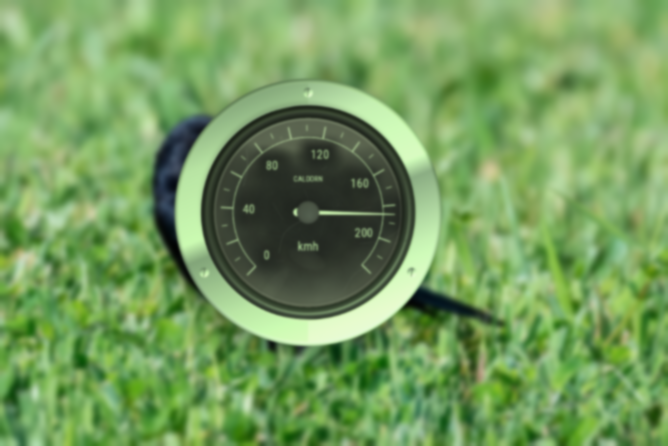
**185** km/h
